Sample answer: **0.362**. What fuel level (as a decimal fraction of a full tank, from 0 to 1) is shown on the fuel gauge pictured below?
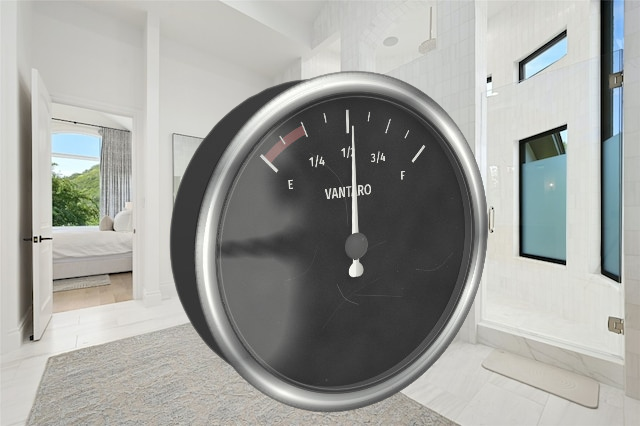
**0.5**
